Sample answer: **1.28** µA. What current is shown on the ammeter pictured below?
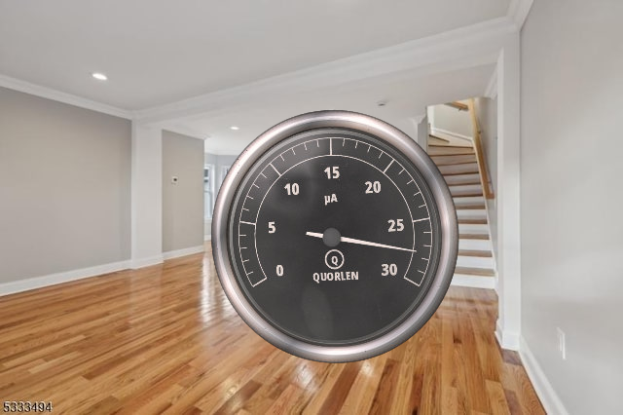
**27.5** µA
